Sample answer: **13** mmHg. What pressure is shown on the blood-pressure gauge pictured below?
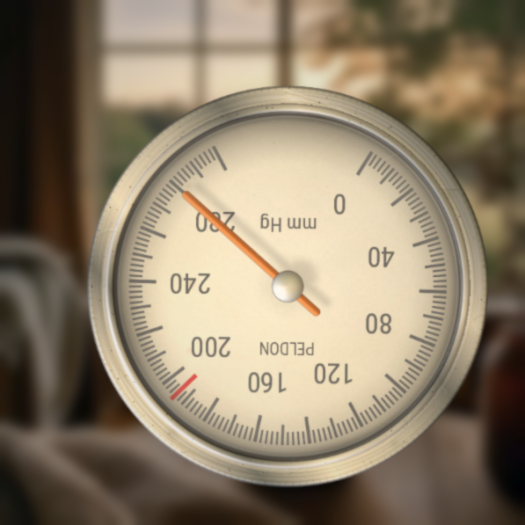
**280** mmHg
